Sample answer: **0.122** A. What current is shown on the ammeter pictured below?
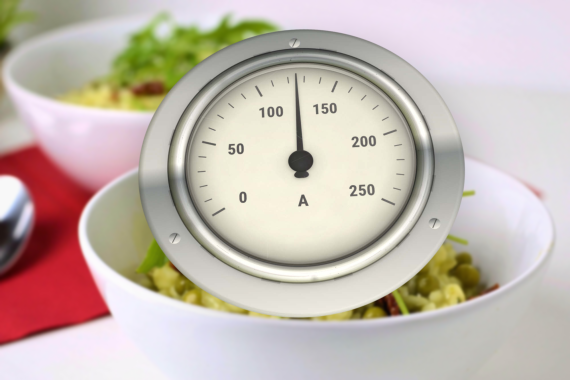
**125** A
